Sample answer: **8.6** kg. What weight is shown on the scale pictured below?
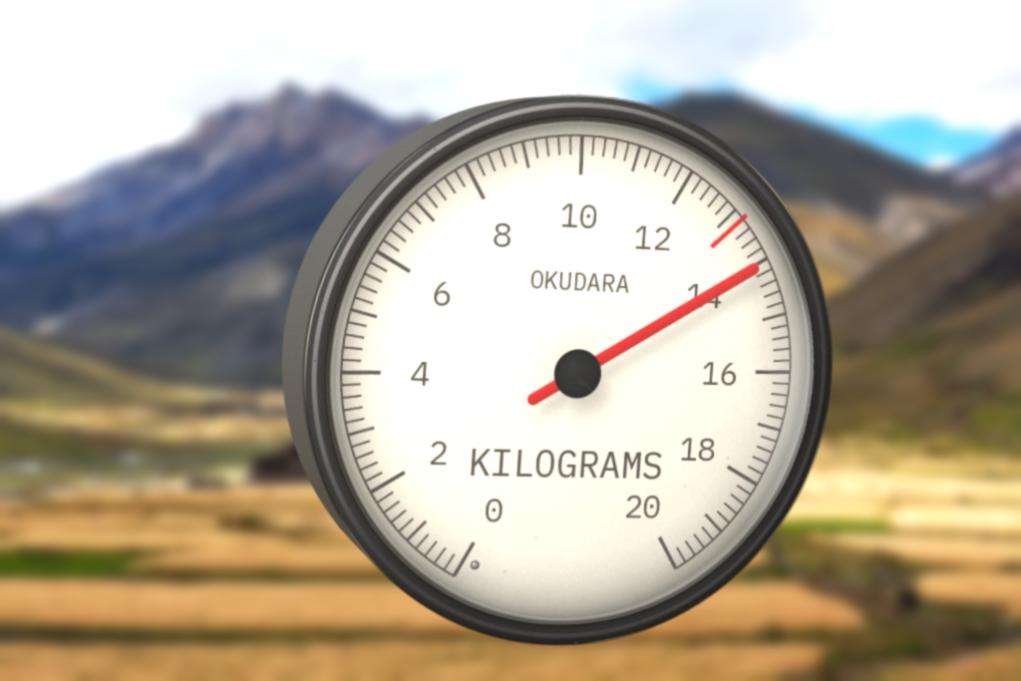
**14** kg
